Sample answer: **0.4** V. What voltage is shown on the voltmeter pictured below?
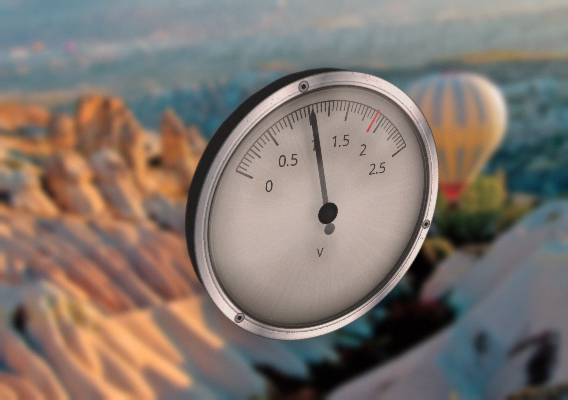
**1** V
